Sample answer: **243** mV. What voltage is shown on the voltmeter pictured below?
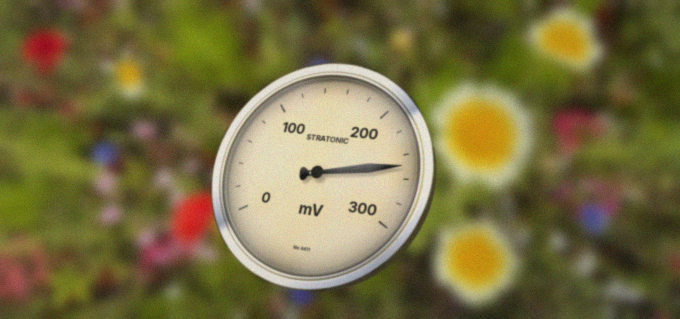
**250** mV
